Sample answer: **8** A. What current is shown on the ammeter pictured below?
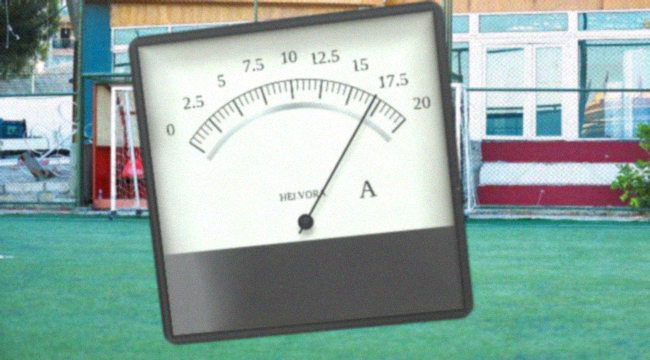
**17** A
